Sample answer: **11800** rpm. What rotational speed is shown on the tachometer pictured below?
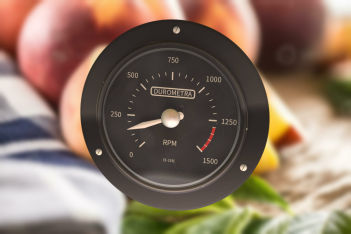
**150** rpm
